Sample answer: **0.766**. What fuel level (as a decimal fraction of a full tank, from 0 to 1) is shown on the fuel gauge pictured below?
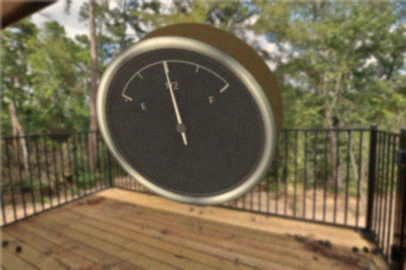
**0.5**
